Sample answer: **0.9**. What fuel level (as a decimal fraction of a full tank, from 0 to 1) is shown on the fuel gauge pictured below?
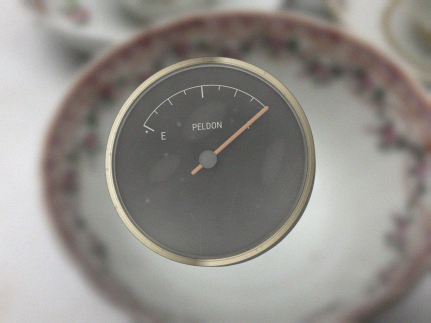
**1**
